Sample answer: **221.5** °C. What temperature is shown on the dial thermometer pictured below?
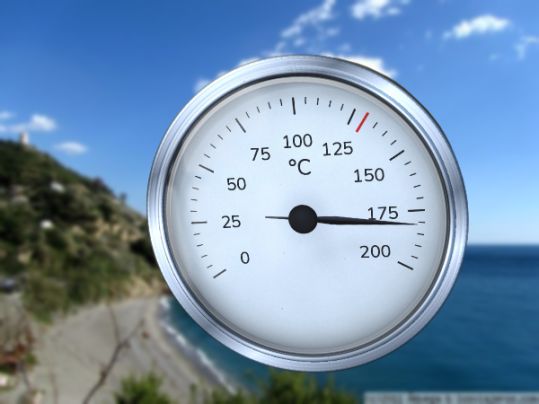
**180** °C
